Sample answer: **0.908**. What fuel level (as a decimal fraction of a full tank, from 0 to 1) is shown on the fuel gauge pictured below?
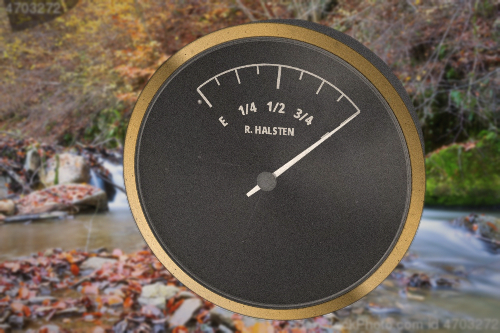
**1**
